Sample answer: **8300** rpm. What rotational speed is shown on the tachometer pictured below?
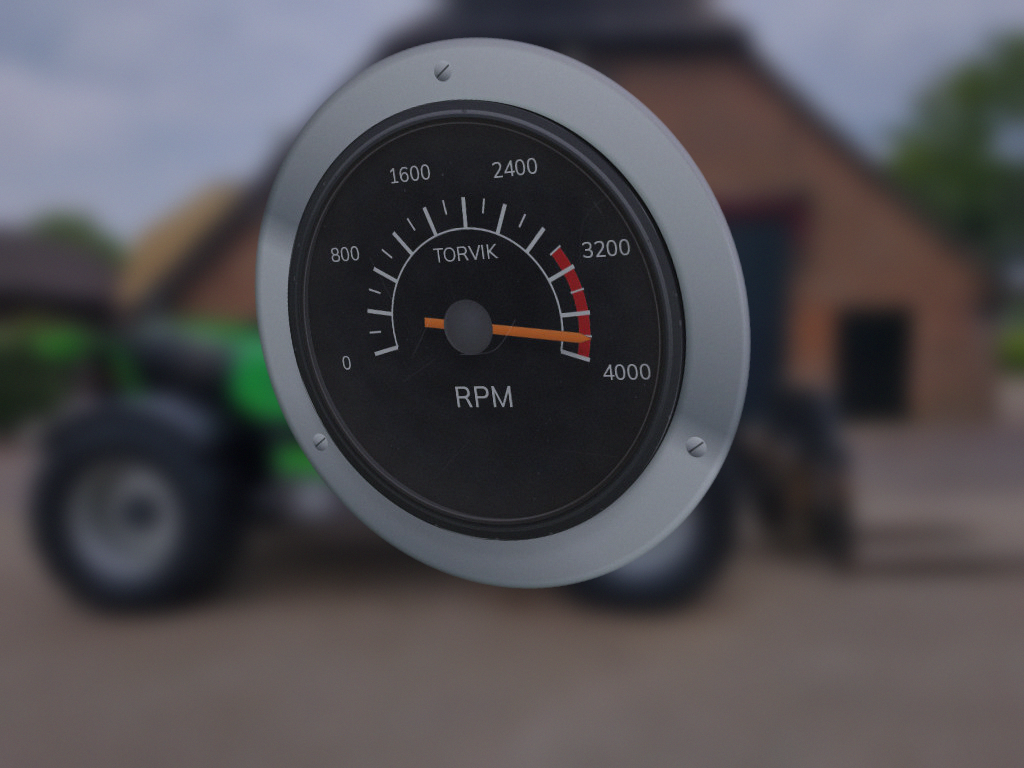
**3800** rpm
